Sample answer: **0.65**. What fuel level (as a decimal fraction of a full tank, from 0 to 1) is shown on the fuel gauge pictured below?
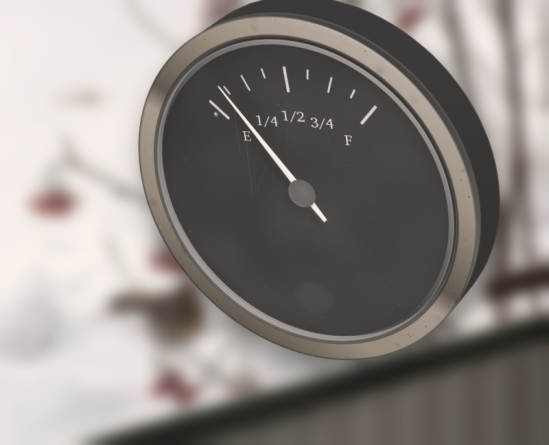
**0.125**
